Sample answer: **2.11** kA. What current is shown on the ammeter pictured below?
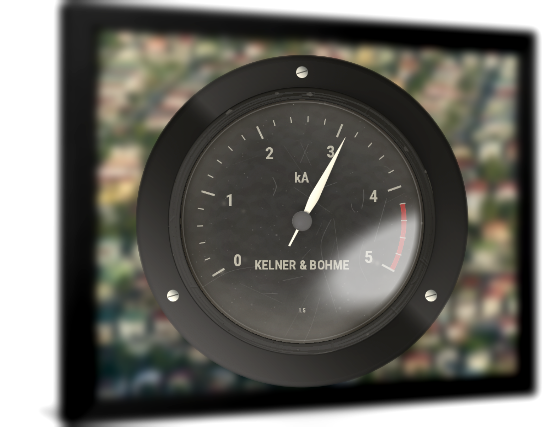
**3.1** kA
